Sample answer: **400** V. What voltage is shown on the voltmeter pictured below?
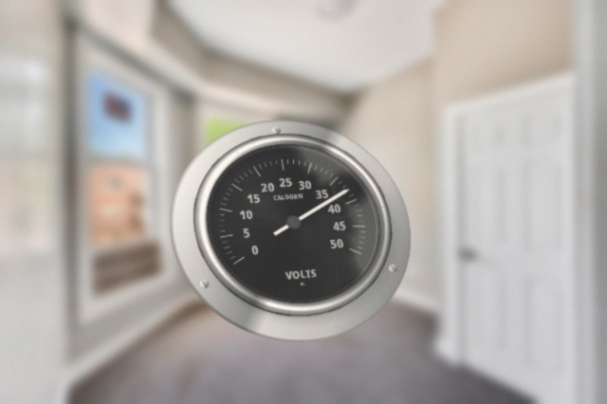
**38** V
